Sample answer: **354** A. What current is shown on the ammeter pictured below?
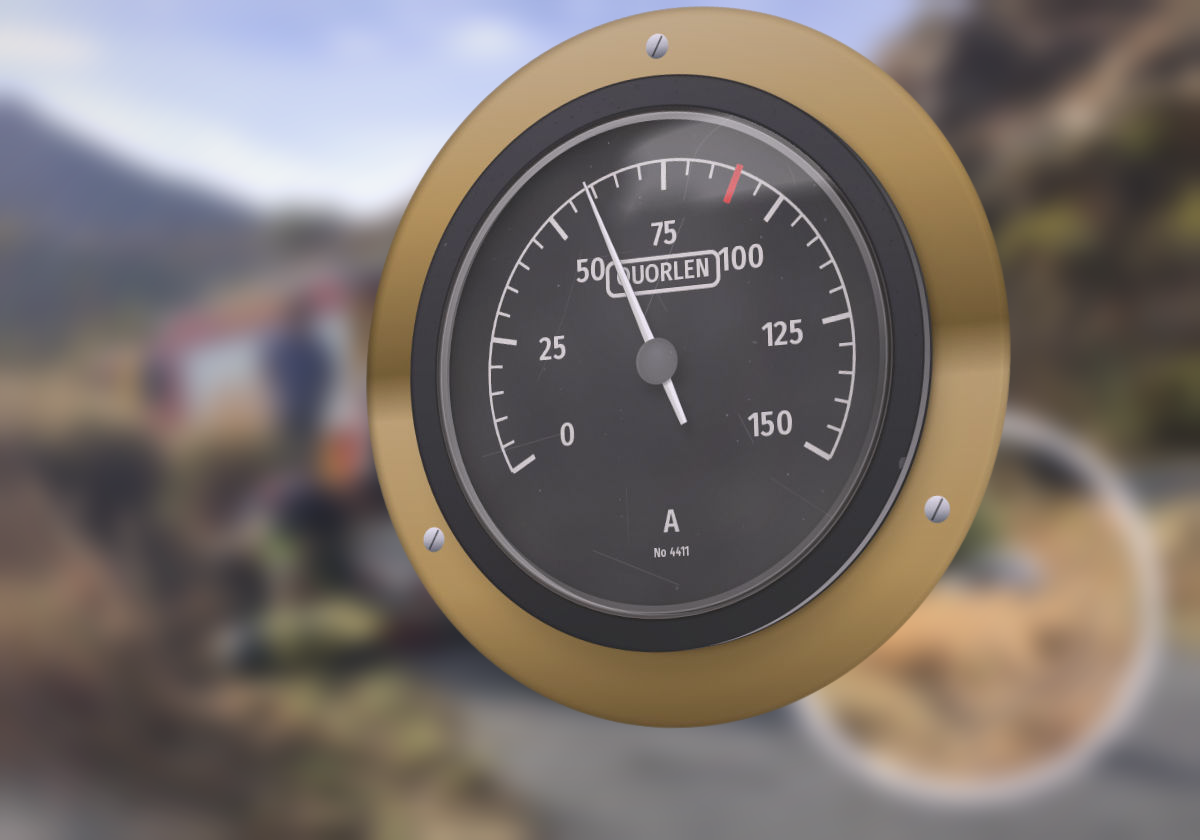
**60** A
